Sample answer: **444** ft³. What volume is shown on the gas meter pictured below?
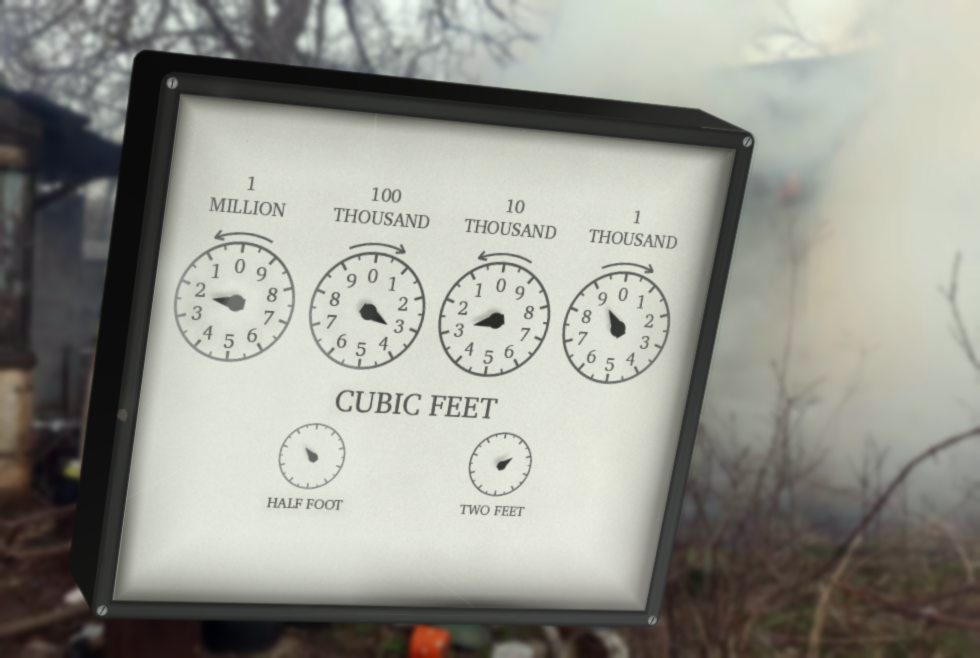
**232900** ft³
